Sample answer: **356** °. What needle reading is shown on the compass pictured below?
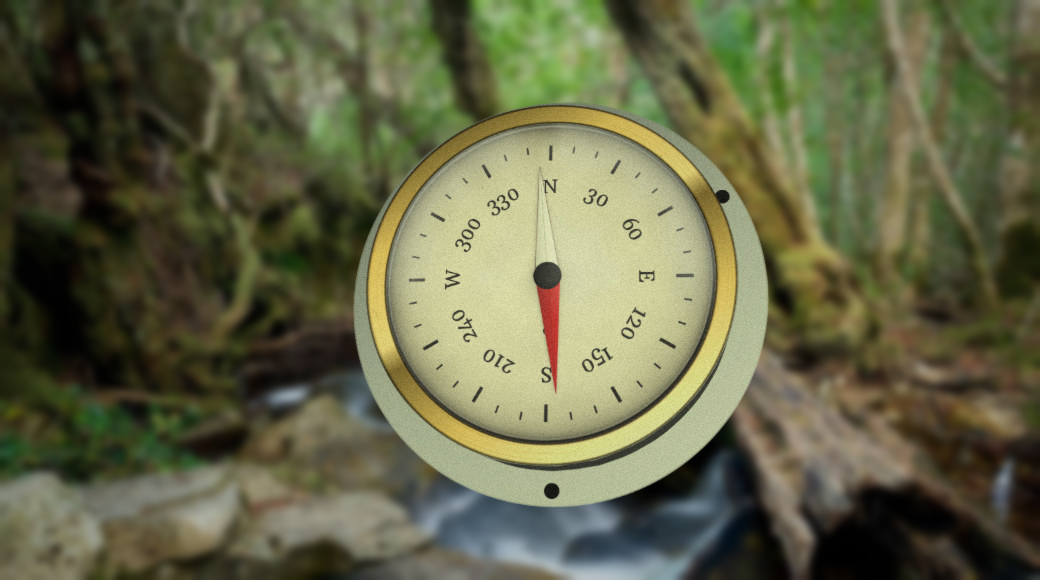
**175** °
